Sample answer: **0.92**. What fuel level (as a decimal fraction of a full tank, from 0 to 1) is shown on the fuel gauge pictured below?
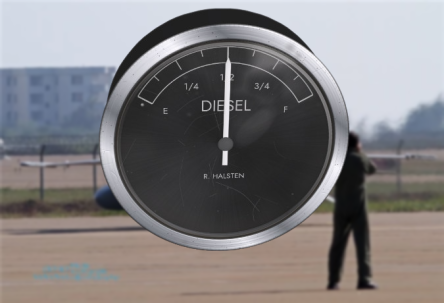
**0.5**
